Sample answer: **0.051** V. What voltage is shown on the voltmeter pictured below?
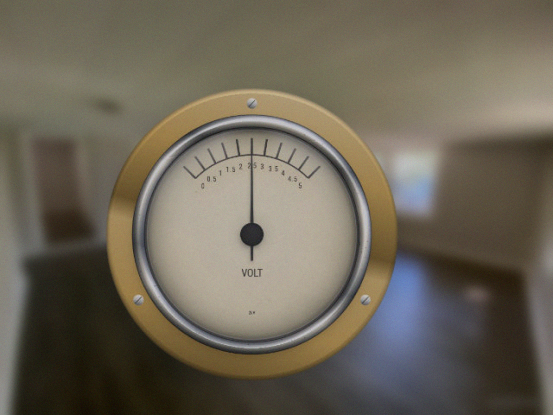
**2.5** V
